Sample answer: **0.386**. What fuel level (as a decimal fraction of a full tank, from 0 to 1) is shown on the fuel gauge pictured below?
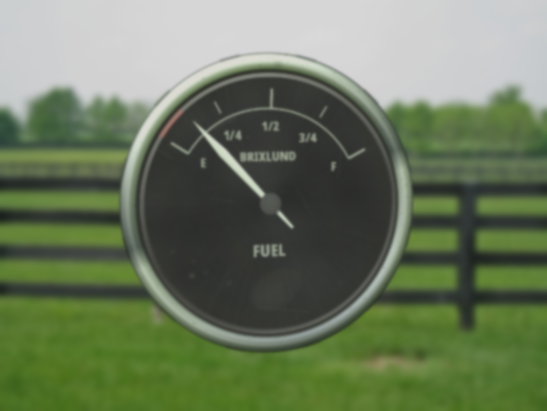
**0.125**
